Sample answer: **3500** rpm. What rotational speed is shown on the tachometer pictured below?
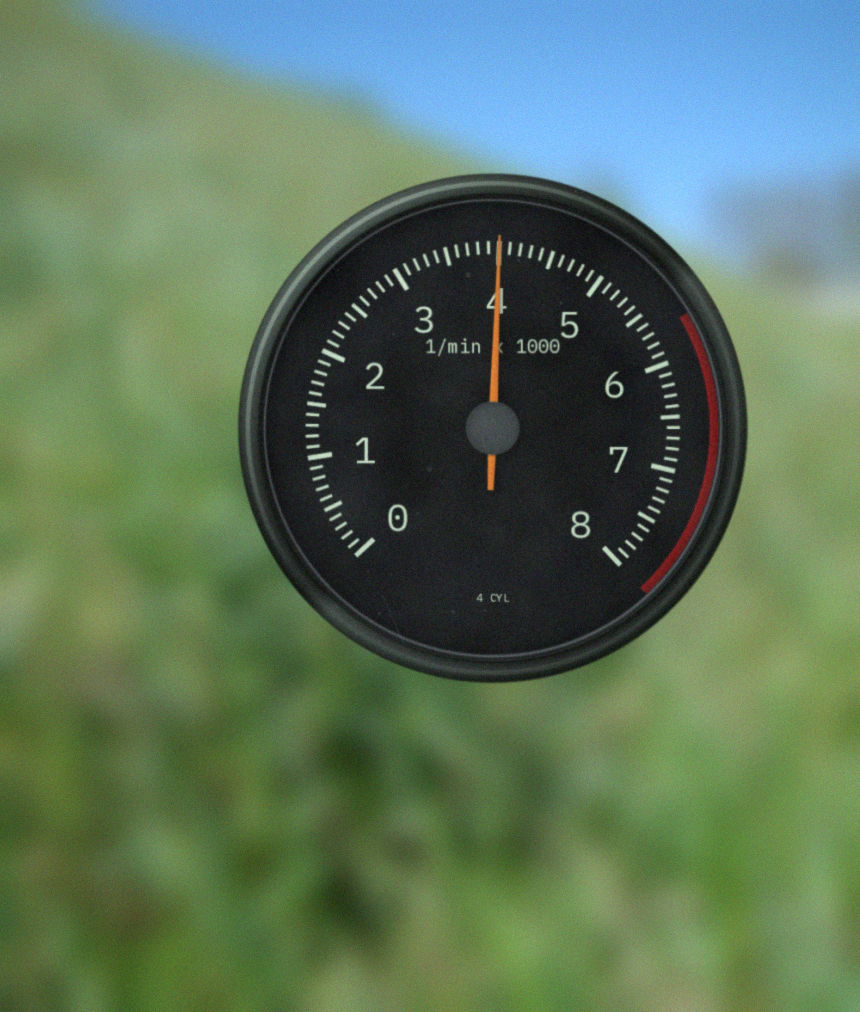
**4000** rpm
